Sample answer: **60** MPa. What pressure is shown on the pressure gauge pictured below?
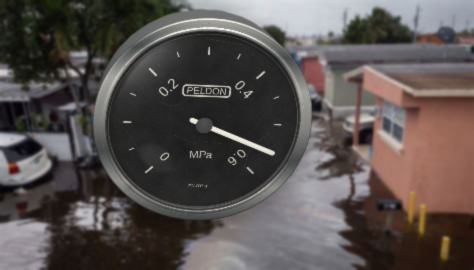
**0.55** MPa
